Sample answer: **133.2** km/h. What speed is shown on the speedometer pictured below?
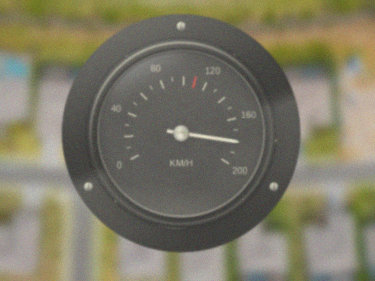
**180** km/h
